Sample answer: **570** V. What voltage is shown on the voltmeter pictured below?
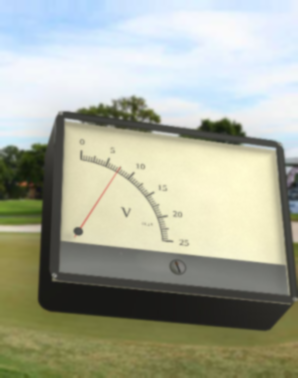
**7.5** V
